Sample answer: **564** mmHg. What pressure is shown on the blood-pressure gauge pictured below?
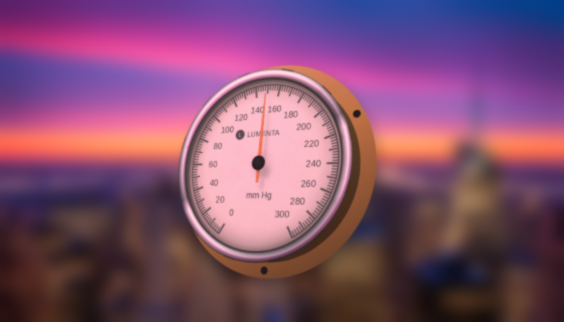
**150** mmHg
